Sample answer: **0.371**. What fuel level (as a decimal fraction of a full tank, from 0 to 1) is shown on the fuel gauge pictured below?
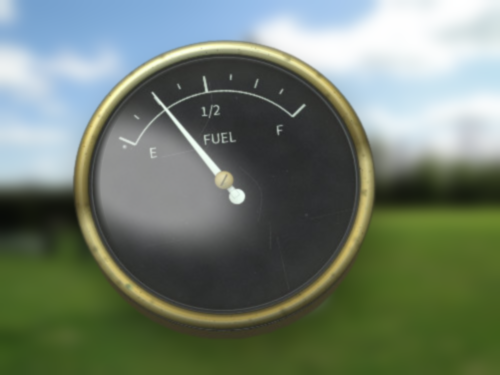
**0.25**
